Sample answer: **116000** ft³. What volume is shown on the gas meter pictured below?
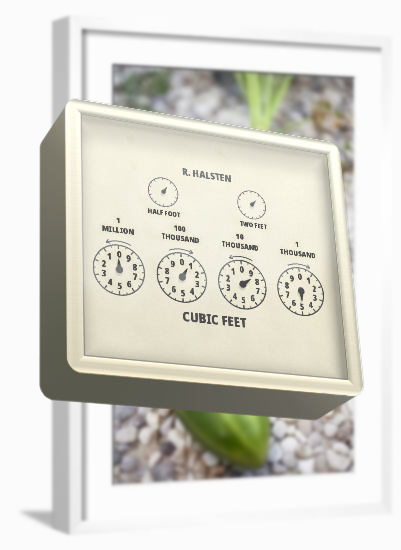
**8500** ft³
